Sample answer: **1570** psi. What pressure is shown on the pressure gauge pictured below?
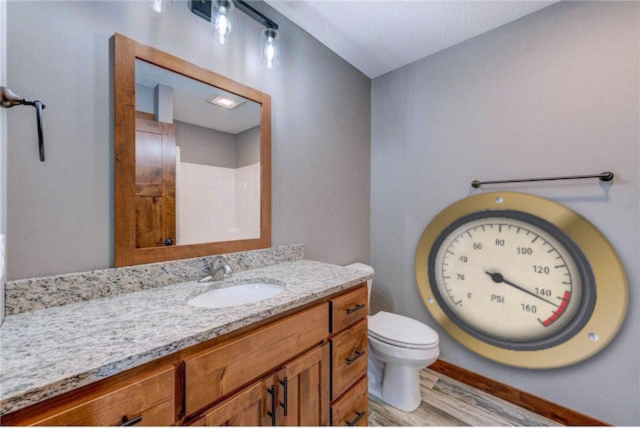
**145** psi
